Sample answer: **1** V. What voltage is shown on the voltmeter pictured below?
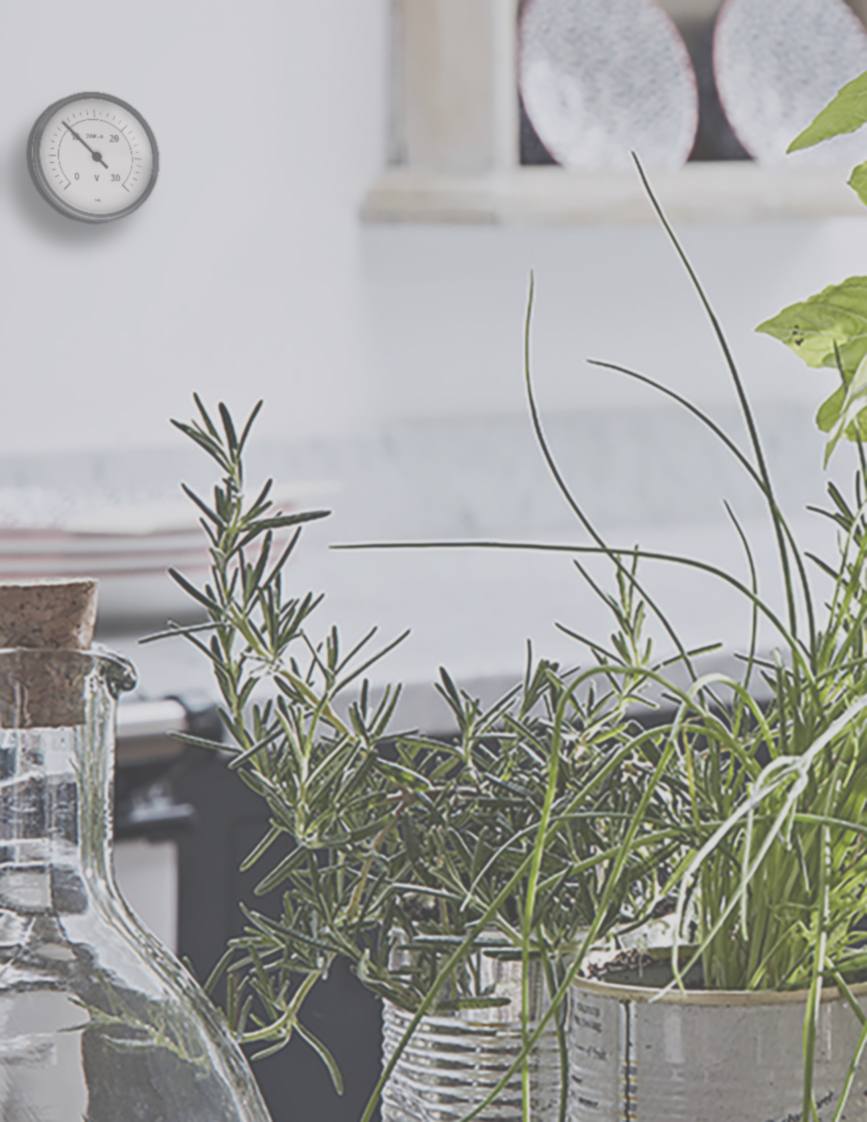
**10** V
